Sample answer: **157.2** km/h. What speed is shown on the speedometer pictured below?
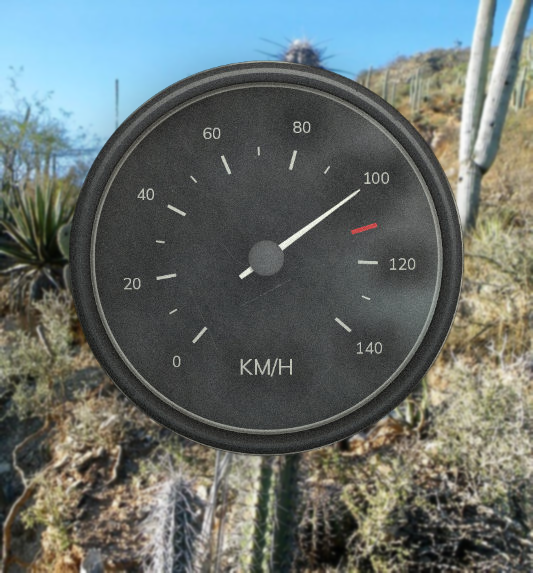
**100** km/h
